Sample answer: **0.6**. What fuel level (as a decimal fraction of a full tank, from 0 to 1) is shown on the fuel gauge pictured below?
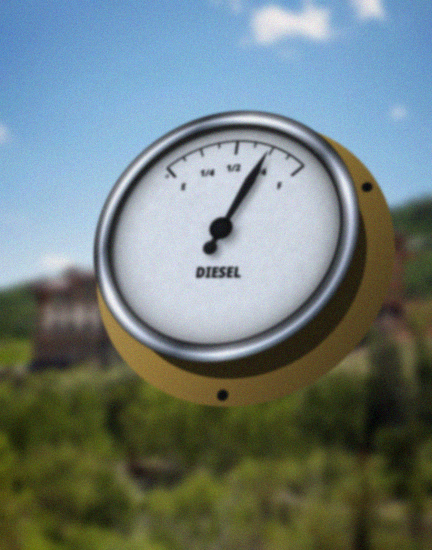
**0.75**
